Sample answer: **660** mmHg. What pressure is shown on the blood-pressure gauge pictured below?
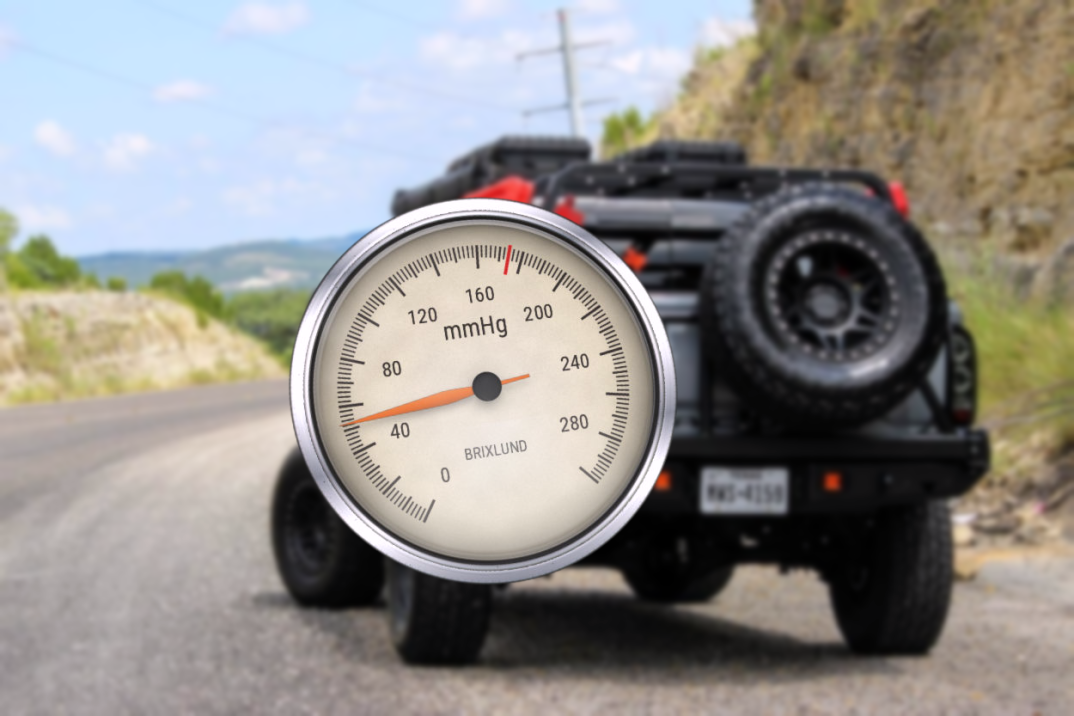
**52** mmHg
